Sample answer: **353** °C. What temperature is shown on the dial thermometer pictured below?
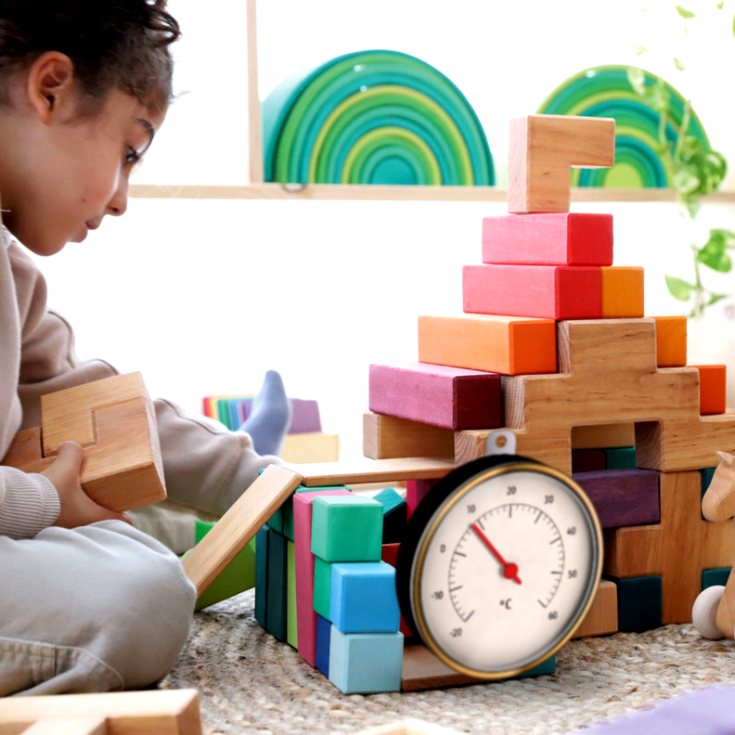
**8** °C
